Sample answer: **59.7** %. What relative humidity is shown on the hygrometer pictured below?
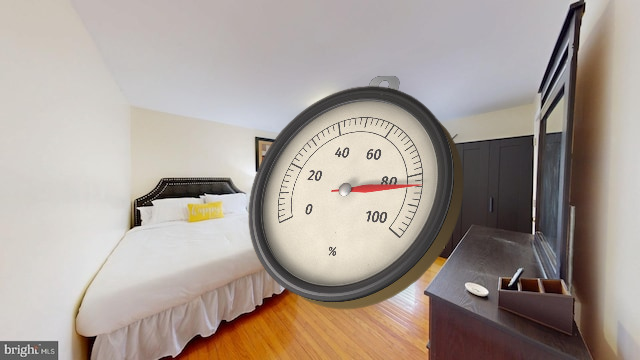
**84** %
